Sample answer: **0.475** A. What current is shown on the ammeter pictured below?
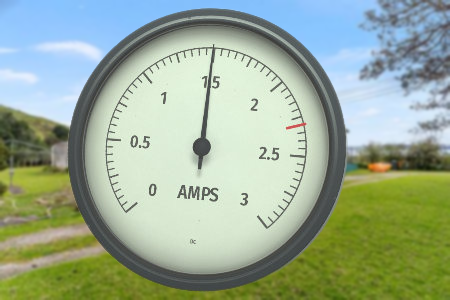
**1.5** A
